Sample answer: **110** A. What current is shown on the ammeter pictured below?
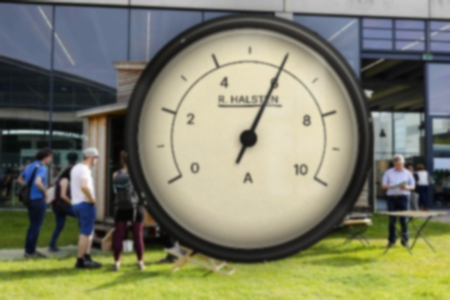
**6** A
